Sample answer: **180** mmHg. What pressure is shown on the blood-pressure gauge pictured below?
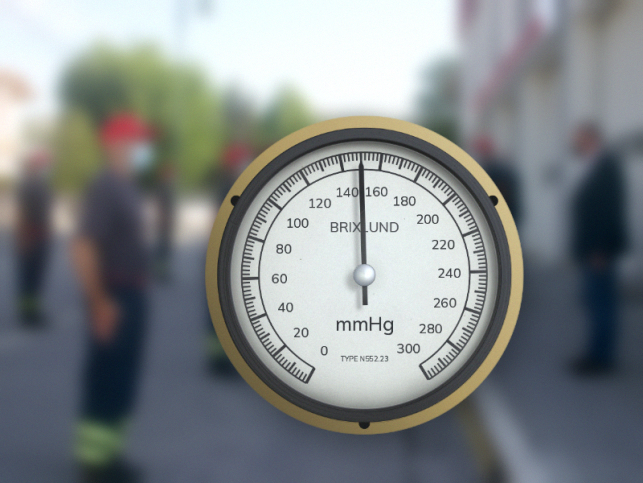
**150** mmHg
